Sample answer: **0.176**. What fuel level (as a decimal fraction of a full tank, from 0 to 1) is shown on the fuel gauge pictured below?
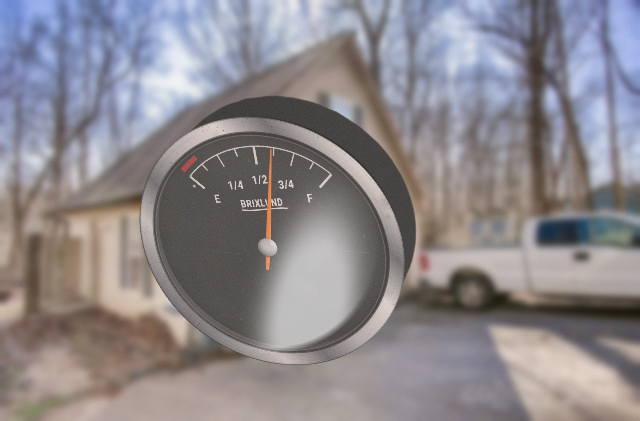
**0.625**
